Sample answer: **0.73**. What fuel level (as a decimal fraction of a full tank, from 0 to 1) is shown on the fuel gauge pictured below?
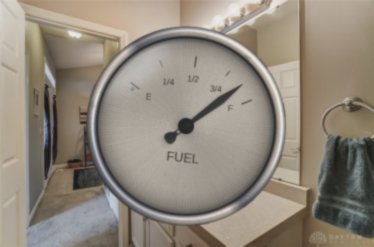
**0.875**
